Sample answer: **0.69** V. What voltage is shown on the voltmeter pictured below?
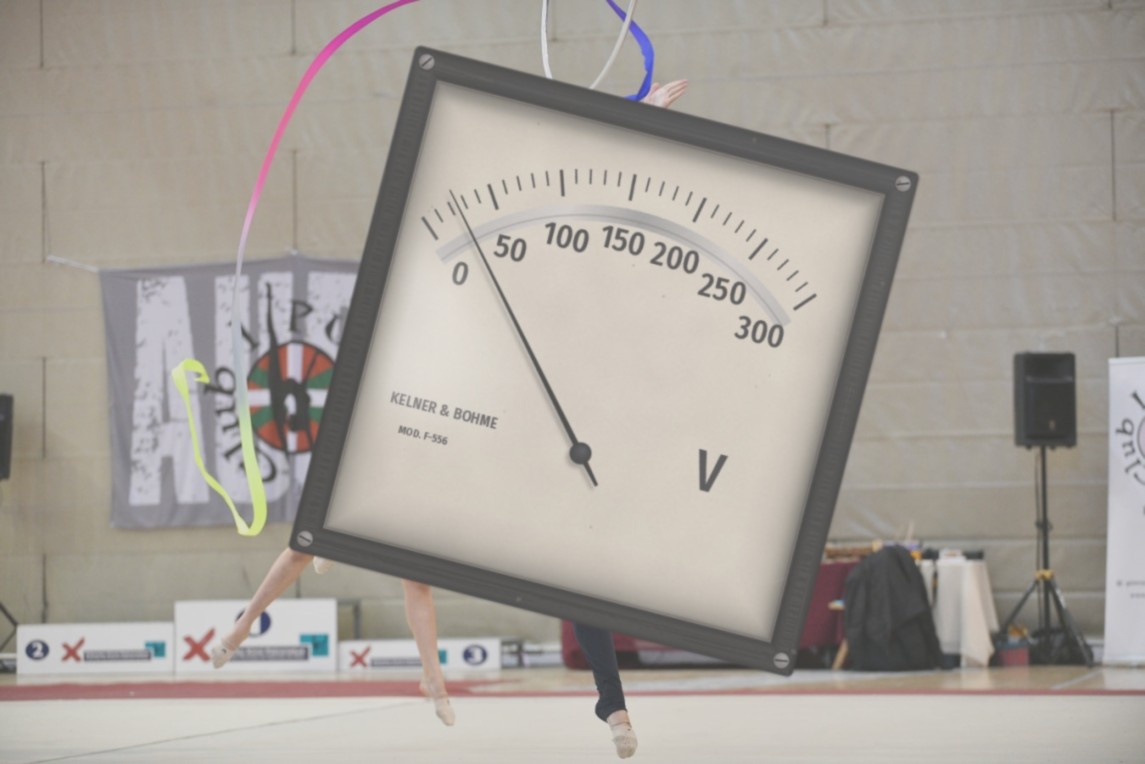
**25** V
